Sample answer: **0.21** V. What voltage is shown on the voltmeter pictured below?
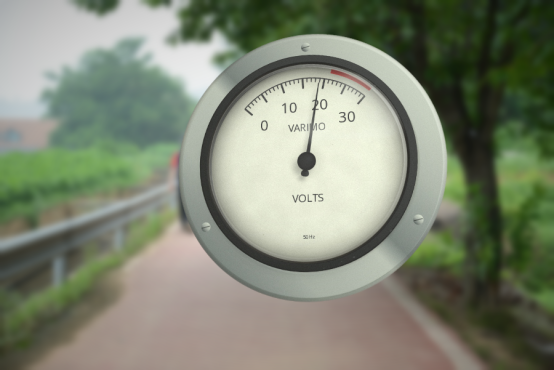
**19** V
